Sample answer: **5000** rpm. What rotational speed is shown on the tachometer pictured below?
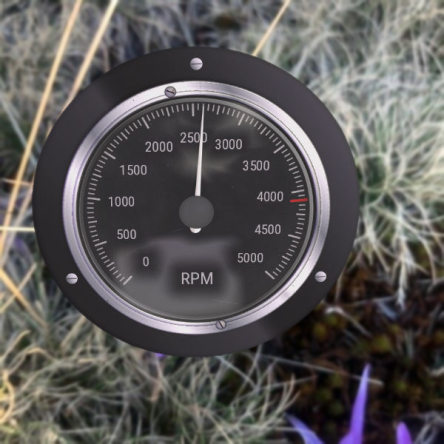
**2600** rpm
